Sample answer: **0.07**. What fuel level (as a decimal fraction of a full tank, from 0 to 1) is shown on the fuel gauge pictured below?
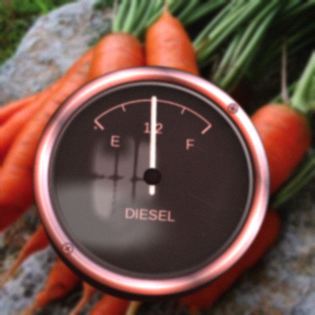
**0.5**
